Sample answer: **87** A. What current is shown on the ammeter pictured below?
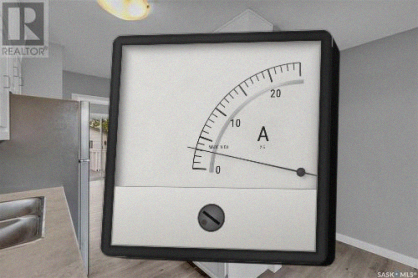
**3** A
